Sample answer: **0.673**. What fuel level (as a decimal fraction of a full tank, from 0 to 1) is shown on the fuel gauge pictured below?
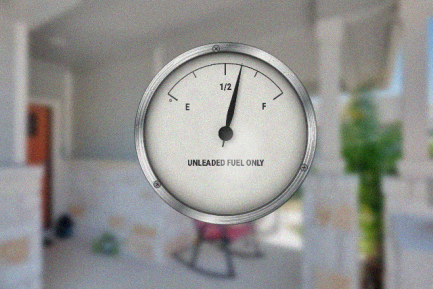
**0.625**
